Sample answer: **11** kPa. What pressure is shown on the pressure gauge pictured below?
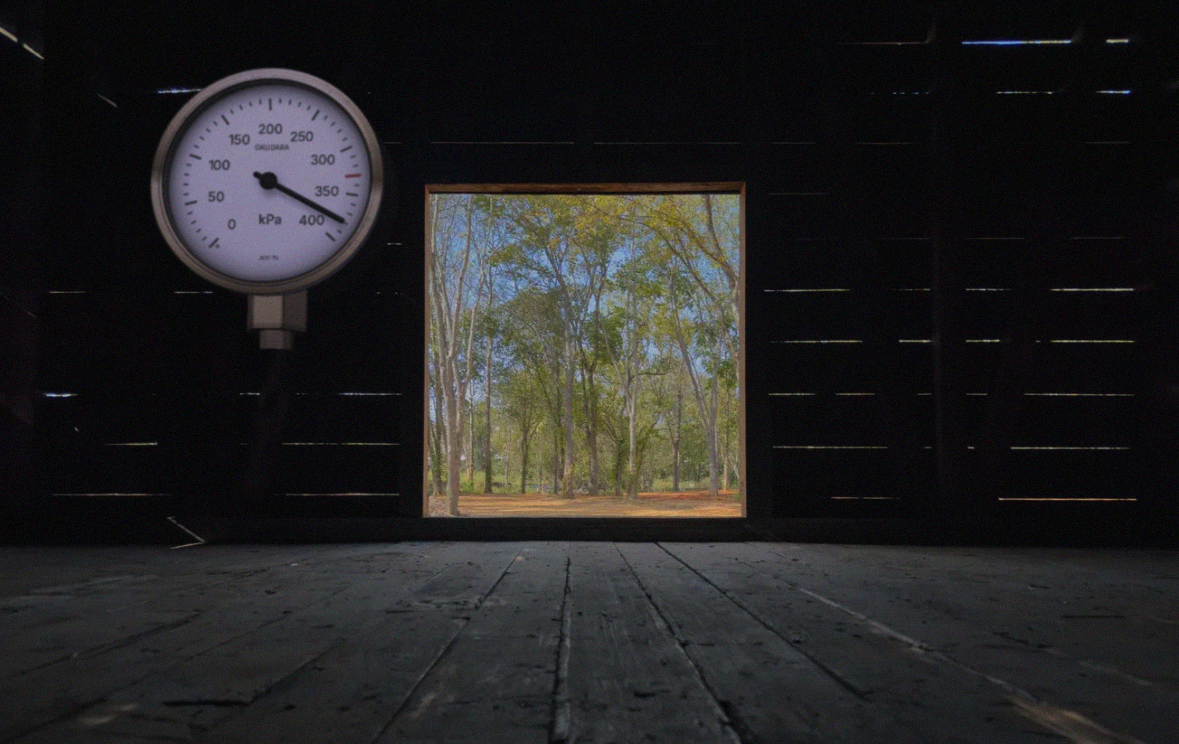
**380** kPa
